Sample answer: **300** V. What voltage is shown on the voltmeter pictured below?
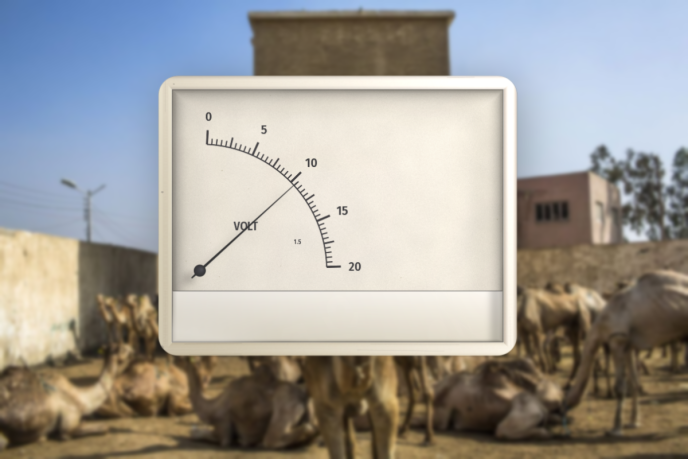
**10.5** V
